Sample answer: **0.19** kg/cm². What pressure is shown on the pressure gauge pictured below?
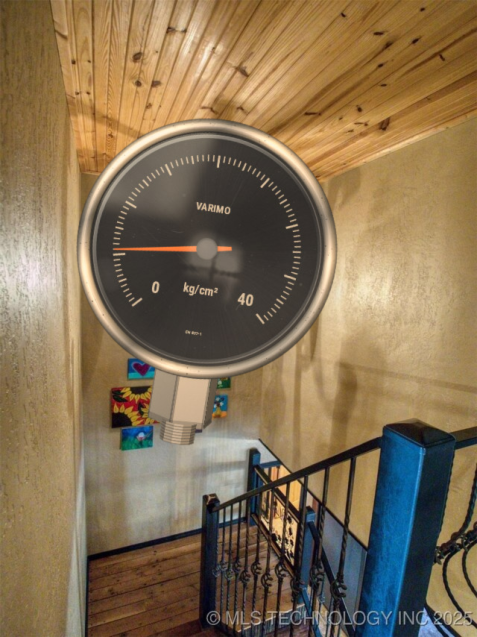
**5.5** kg/cm²
